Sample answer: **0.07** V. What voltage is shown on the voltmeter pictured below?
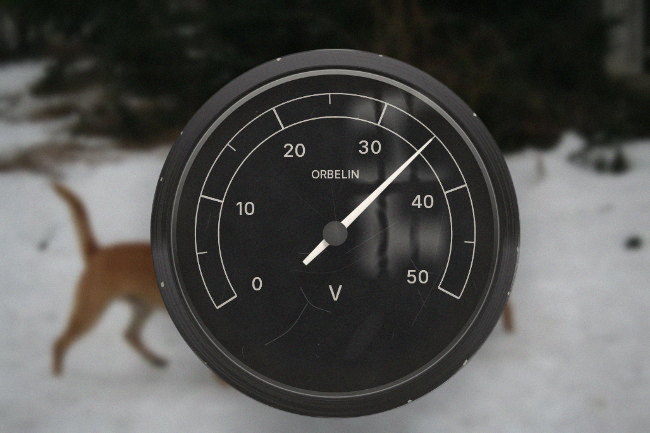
**35** V
